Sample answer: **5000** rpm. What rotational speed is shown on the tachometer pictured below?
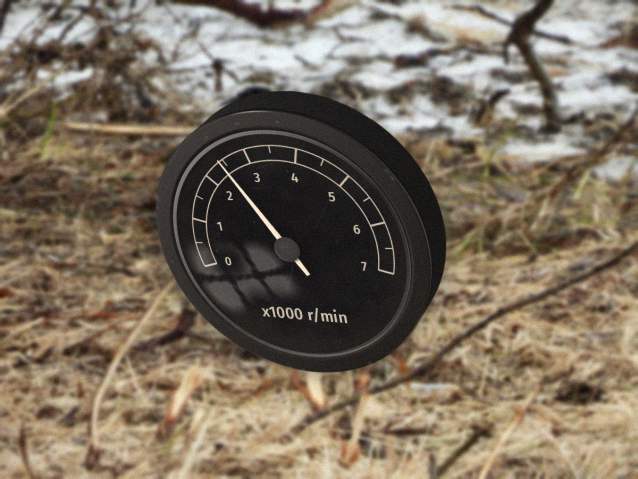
**2500** rpm
